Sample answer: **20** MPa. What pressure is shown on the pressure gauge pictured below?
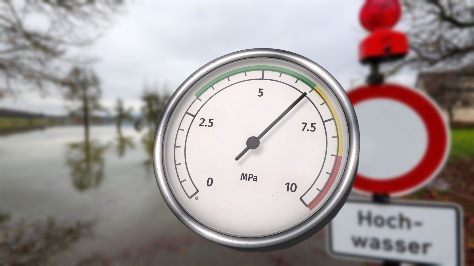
**6.5** MPa
